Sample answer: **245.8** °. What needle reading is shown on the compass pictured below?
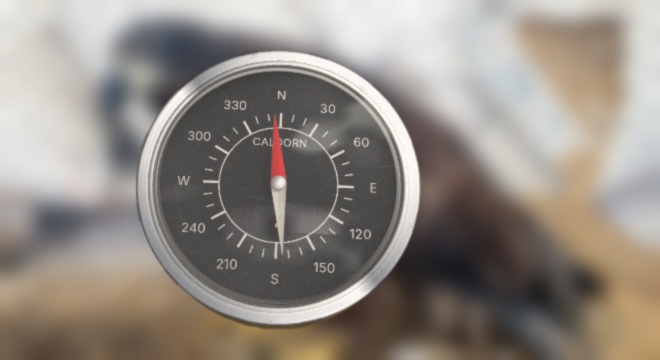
**355** °
